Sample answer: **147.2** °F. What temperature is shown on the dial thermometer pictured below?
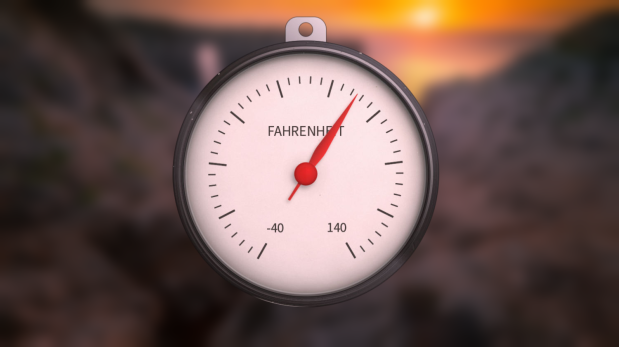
**70** °F
